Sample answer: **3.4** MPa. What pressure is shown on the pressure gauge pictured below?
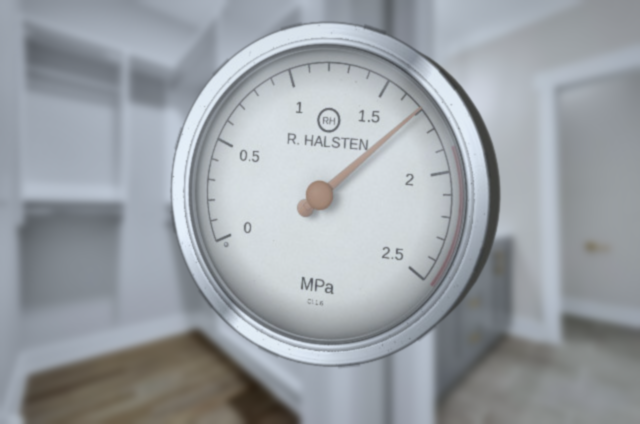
**1.7** MPa
